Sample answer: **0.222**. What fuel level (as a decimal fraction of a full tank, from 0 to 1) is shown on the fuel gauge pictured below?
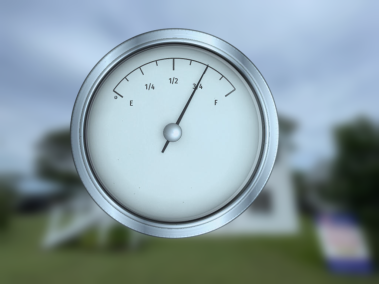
**0.75**
